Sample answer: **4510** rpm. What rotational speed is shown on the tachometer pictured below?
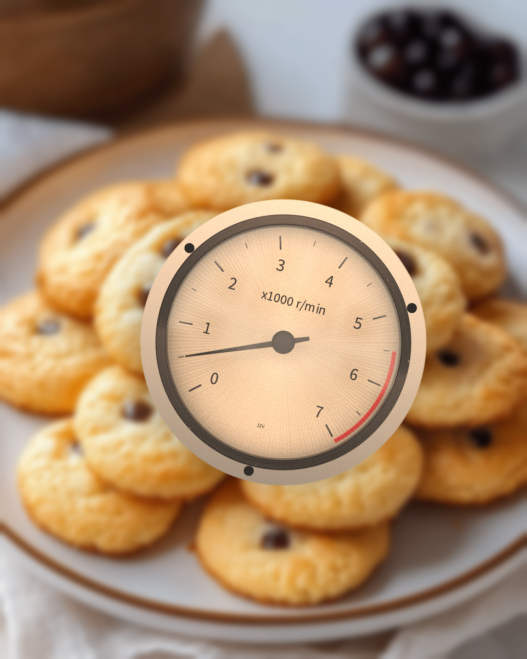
**500** rpm
